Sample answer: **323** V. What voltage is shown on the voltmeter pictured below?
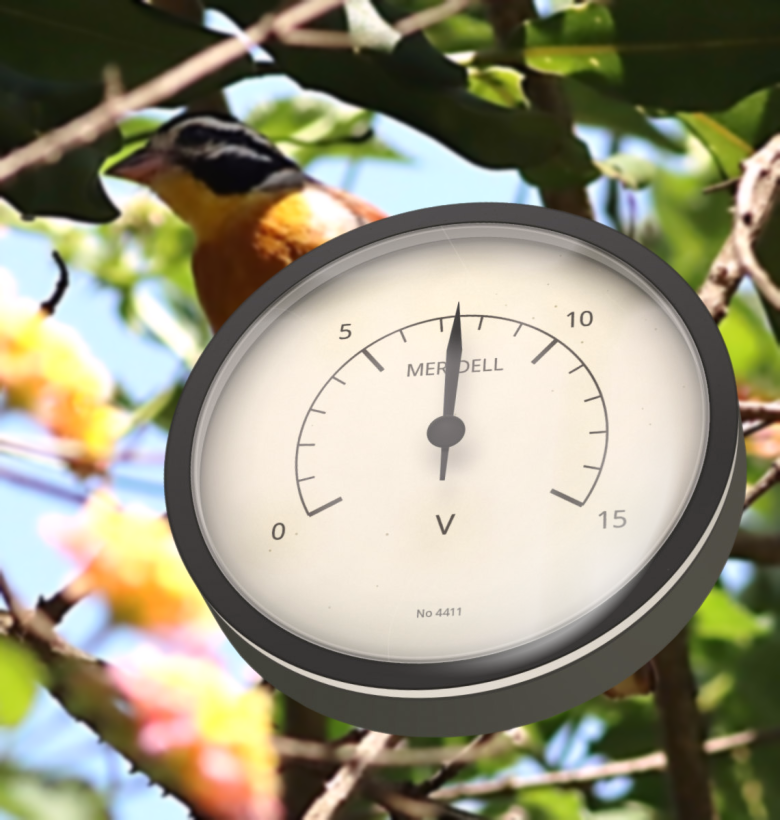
**7.5** V
